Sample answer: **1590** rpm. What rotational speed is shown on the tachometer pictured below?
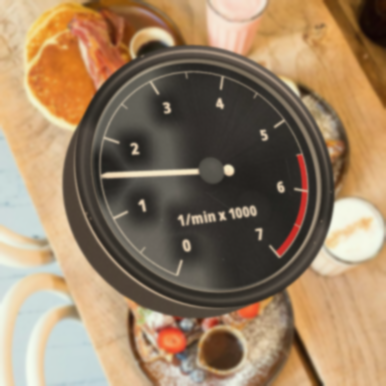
**1500** rpm
